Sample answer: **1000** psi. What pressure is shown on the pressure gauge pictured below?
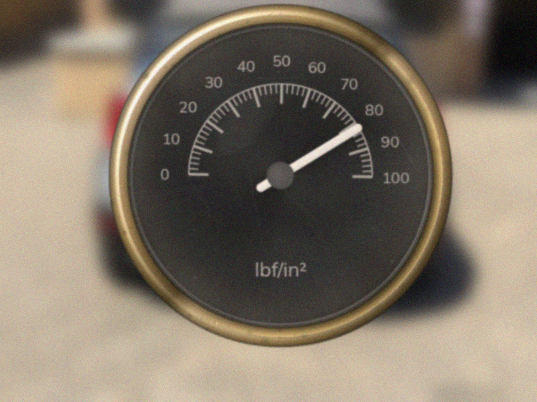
**82** psi
